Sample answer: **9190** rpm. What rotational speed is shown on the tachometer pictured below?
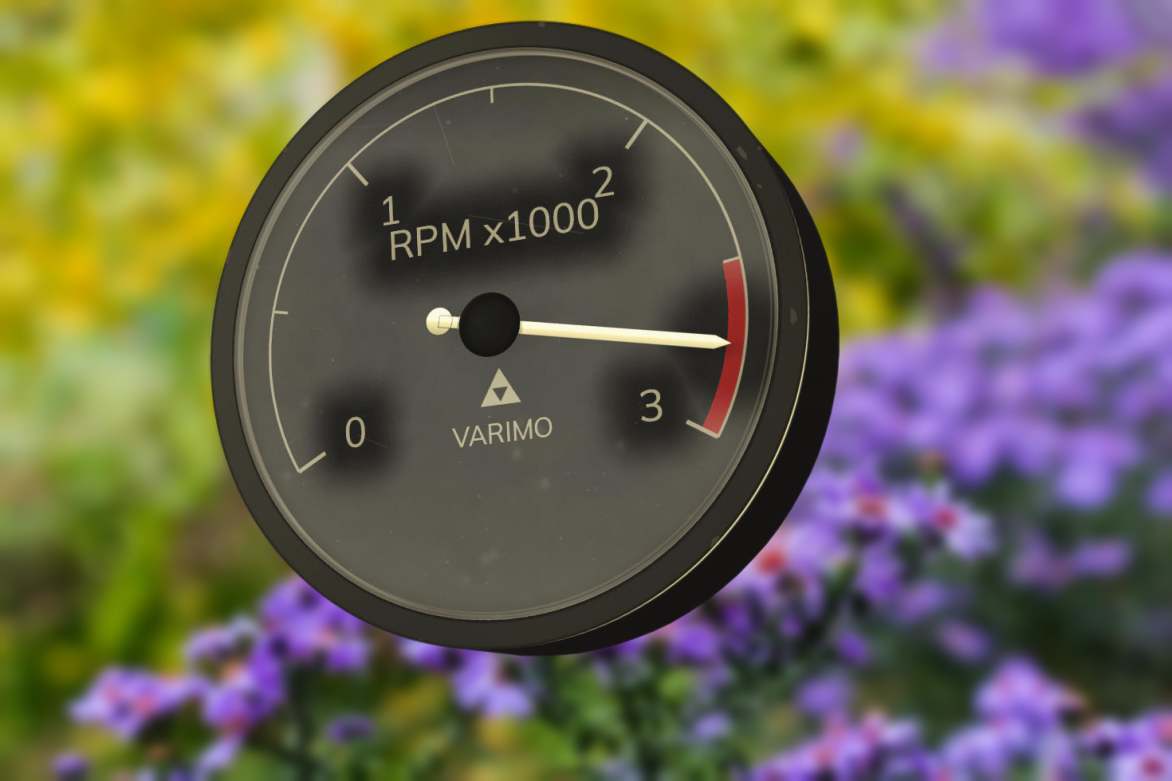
**2750** rpm
